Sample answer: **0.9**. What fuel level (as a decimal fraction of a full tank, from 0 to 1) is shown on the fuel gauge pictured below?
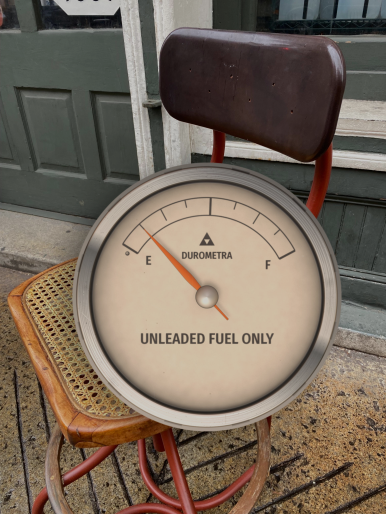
**0.125**
